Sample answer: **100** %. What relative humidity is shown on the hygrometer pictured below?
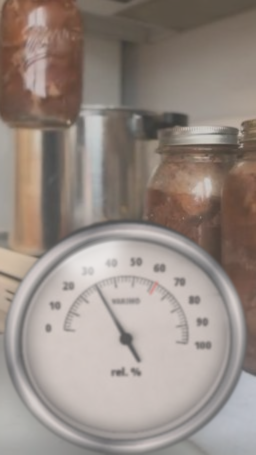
**30** %
